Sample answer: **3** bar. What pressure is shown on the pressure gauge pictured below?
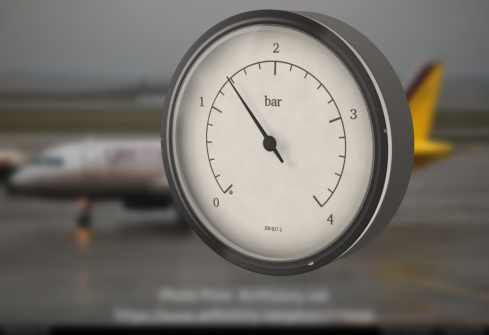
**1.4** bar
